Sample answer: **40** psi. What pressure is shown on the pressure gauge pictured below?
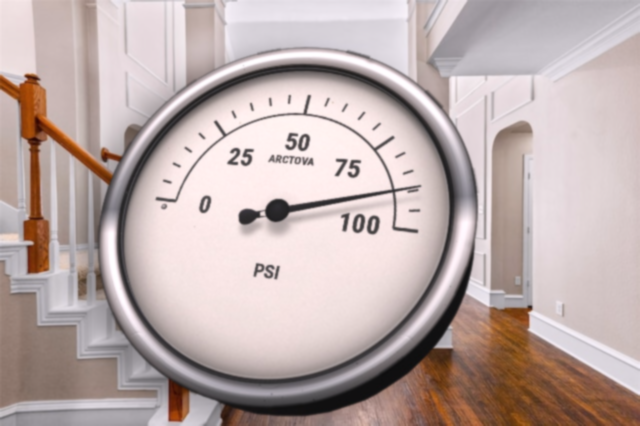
**90** psi
